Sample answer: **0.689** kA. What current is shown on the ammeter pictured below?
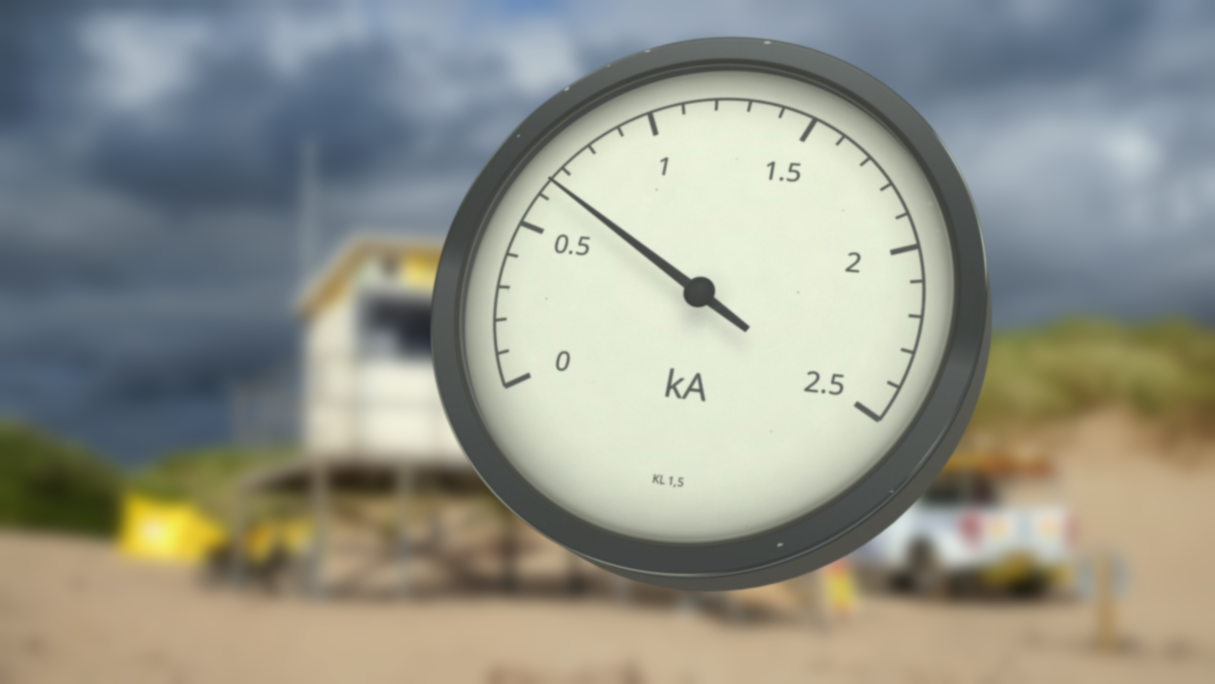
**0.65** kA
